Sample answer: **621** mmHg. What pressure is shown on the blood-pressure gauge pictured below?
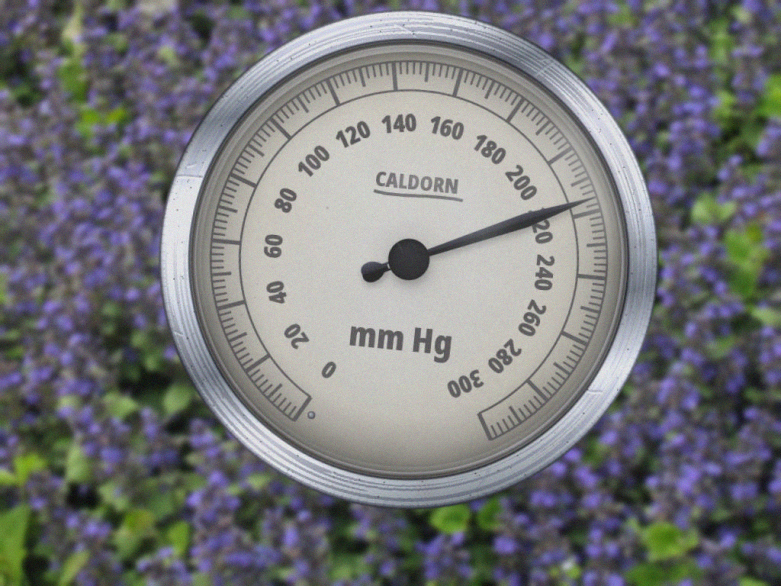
**216** mmHg
